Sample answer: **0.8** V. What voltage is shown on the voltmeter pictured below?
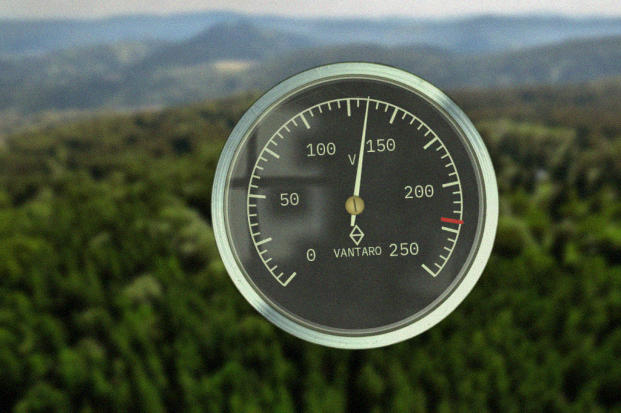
**135** V
